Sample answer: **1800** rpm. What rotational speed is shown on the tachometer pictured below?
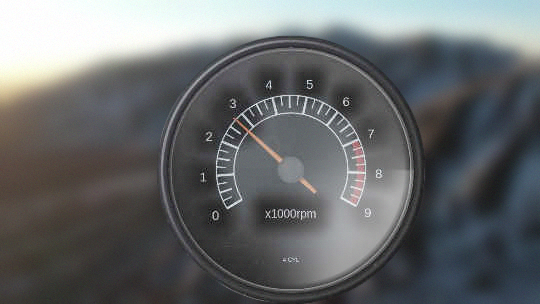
**2750** rpm
